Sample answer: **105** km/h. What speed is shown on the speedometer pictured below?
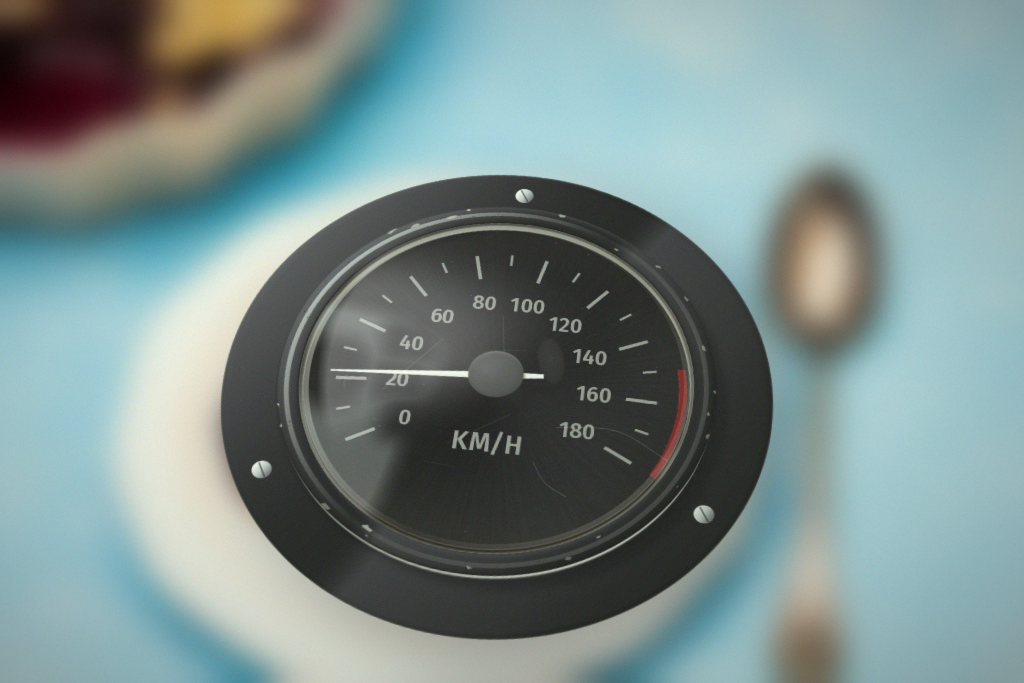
**20** km/h
